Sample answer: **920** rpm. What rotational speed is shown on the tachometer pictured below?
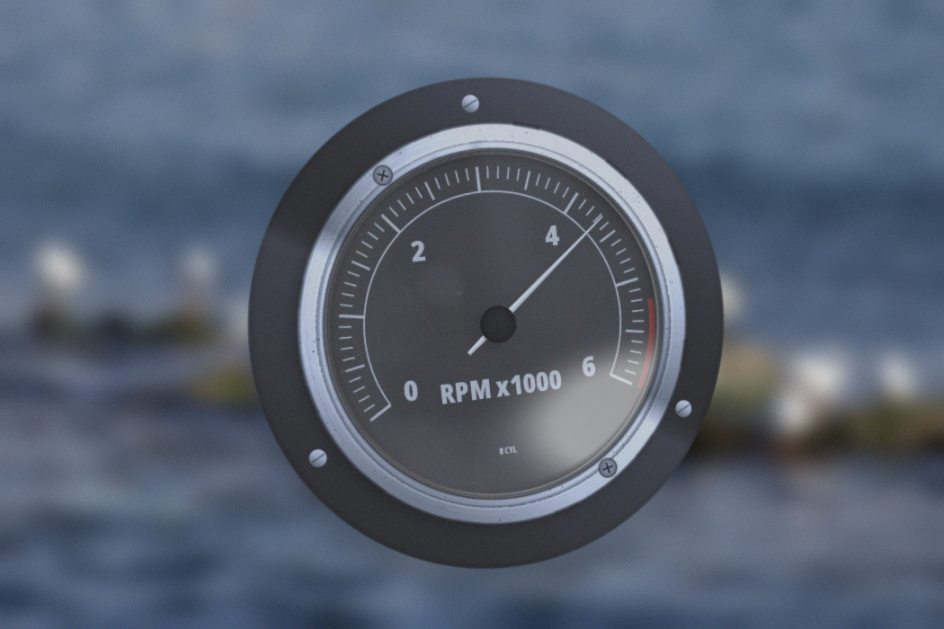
**4300** rpm
